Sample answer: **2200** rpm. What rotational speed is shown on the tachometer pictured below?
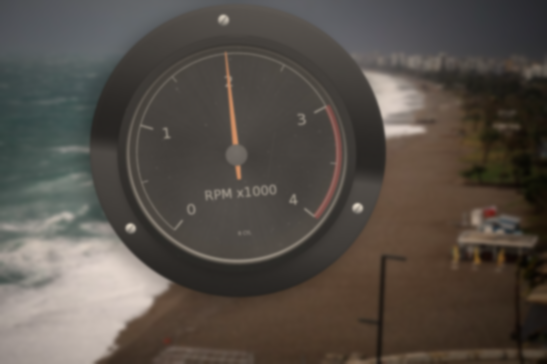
**2000** rpm
